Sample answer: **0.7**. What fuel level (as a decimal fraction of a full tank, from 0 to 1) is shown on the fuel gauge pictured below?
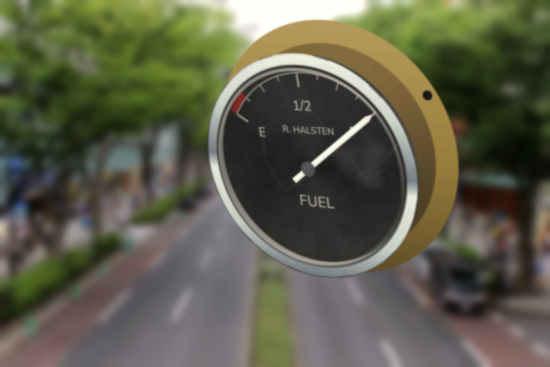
**1**
